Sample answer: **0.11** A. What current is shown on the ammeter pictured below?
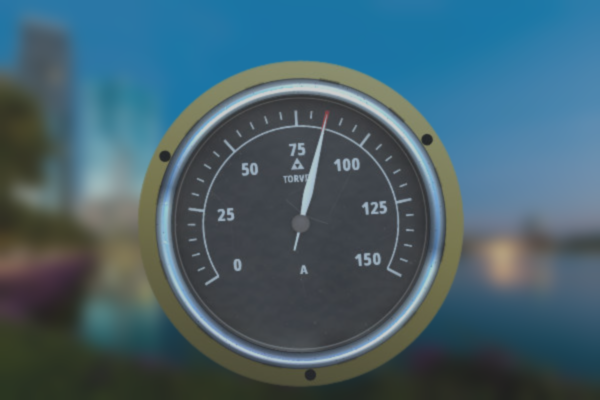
**85** A
